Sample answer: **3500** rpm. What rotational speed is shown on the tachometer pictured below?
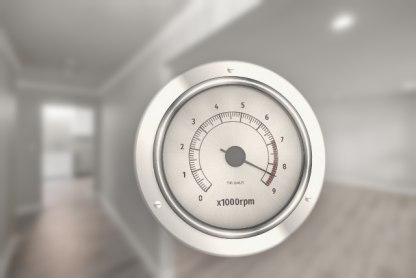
**8500** rpm
